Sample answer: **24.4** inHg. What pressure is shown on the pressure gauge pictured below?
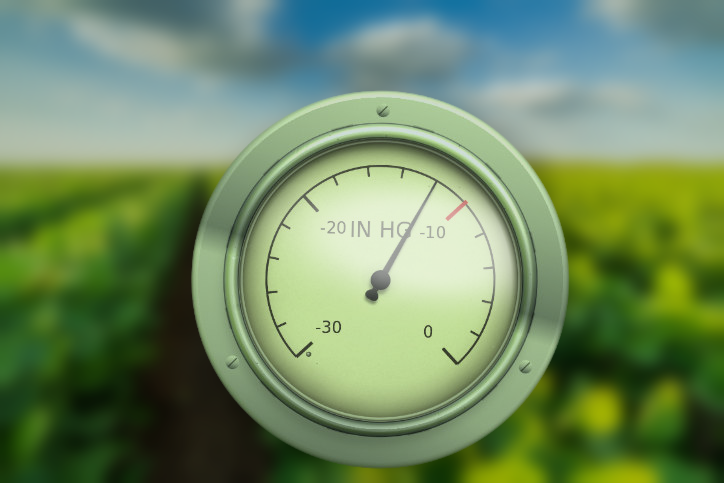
**-12** inHg
